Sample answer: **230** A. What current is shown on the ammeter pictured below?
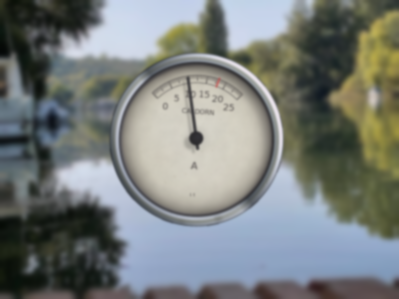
**10** A
